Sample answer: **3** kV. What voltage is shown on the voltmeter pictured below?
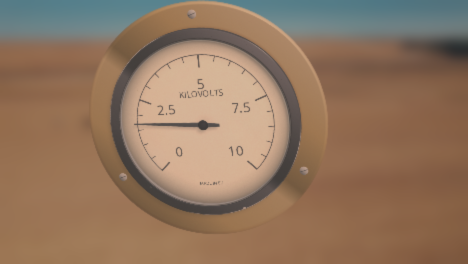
**1.75** kV
